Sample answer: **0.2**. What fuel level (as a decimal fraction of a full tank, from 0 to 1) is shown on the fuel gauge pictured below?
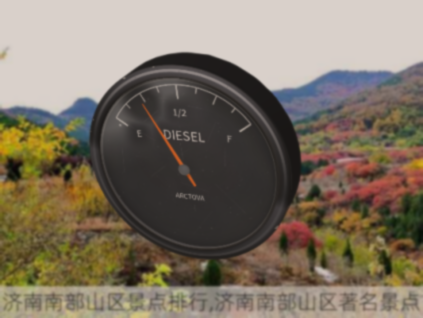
**0.25**
